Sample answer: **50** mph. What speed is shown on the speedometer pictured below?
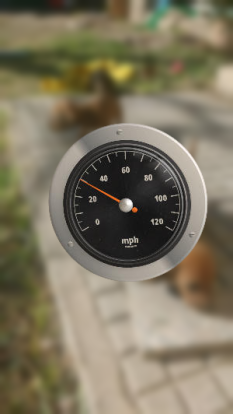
**30** mph
